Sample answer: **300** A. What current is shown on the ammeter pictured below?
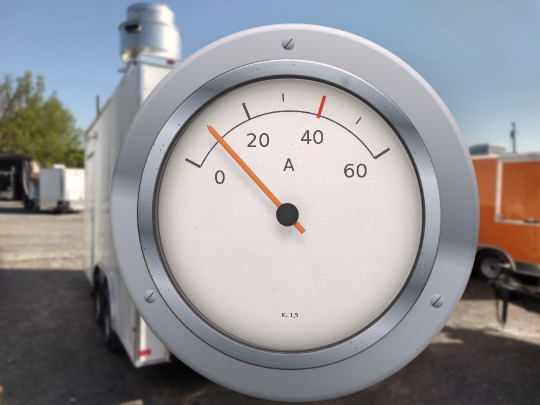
**10** A
